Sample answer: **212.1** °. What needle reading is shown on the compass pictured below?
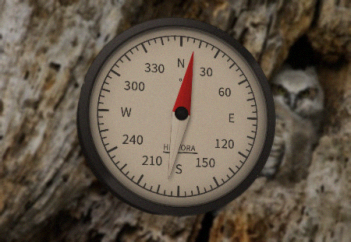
**10** °
